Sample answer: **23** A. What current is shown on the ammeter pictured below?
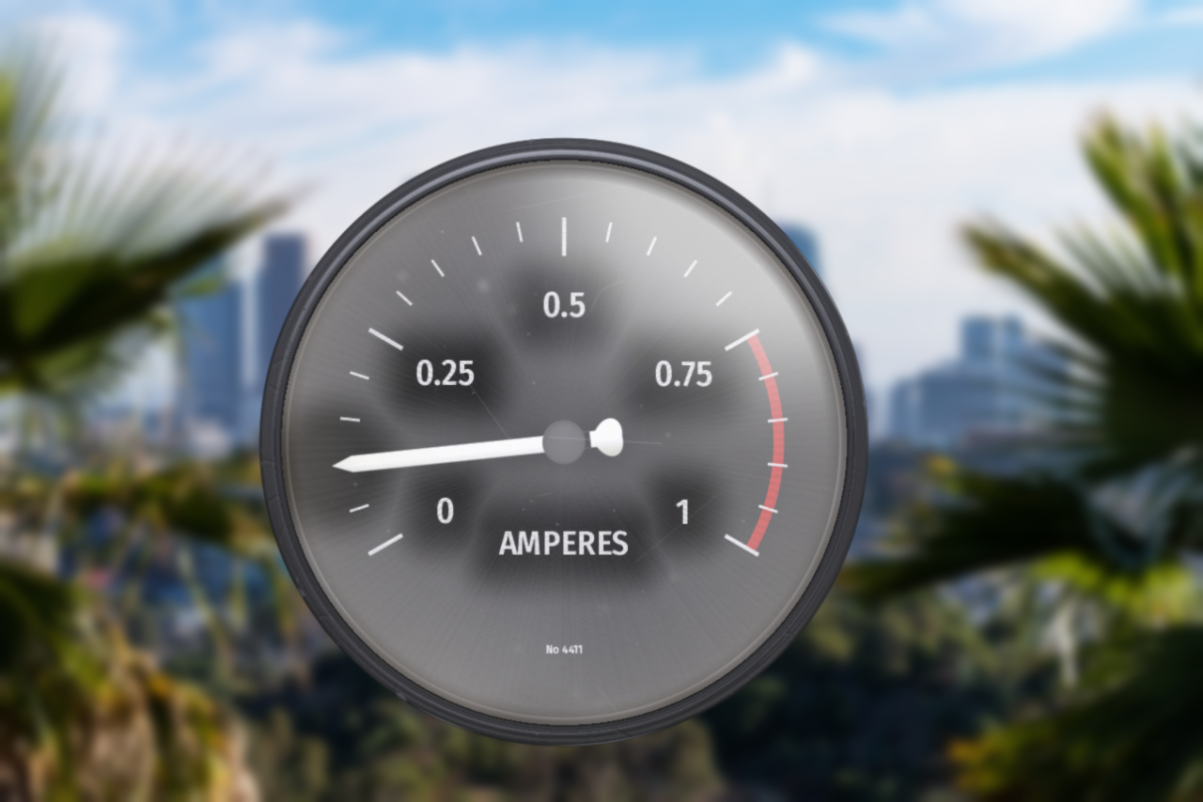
**0.1** A
